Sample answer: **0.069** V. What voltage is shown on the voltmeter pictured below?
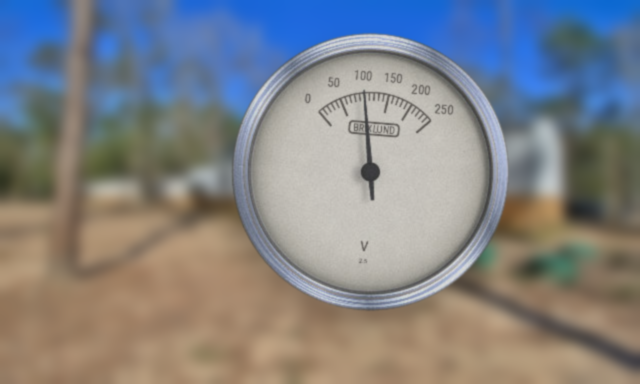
**100** V
